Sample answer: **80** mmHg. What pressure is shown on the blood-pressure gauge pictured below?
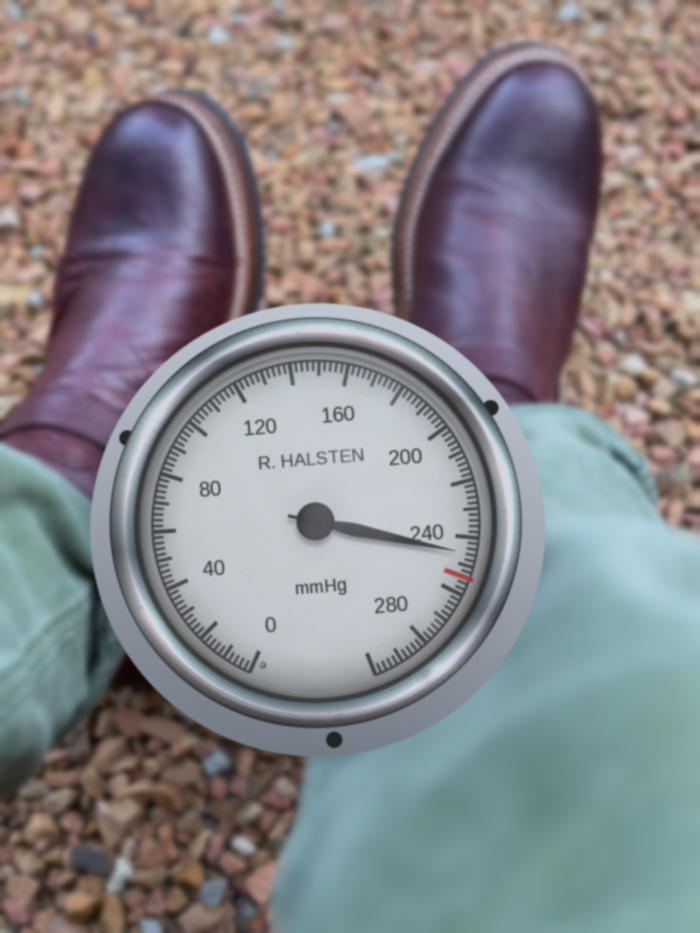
**246** mmHg
